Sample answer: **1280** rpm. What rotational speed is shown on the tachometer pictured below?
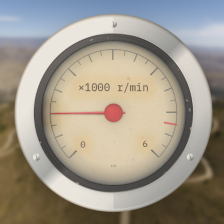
**1000** rpm
